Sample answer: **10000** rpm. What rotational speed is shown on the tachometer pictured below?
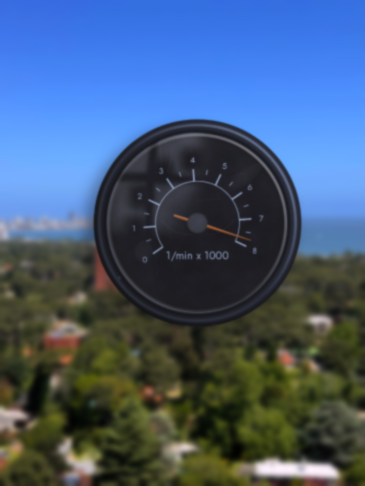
**7750** rpm
